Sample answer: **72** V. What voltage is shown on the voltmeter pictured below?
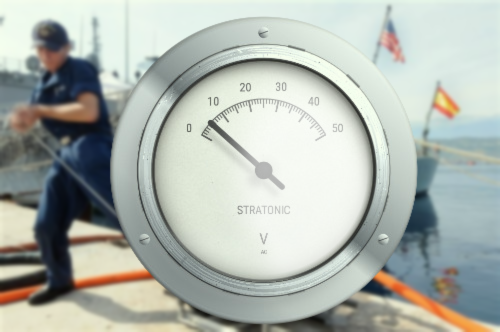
**5** V
